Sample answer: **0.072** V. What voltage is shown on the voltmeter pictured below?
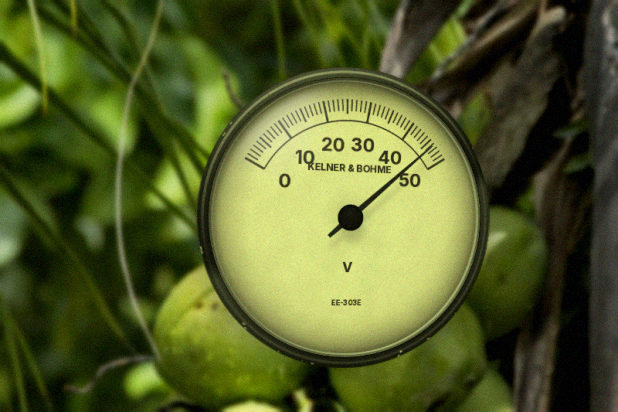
**46** V
